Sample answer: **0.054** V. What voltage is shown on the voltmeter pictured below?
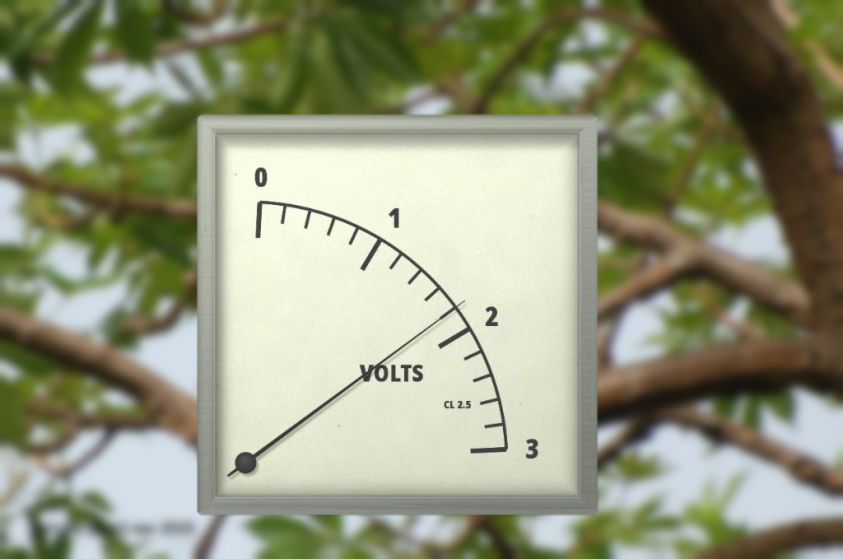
**1.8** V
